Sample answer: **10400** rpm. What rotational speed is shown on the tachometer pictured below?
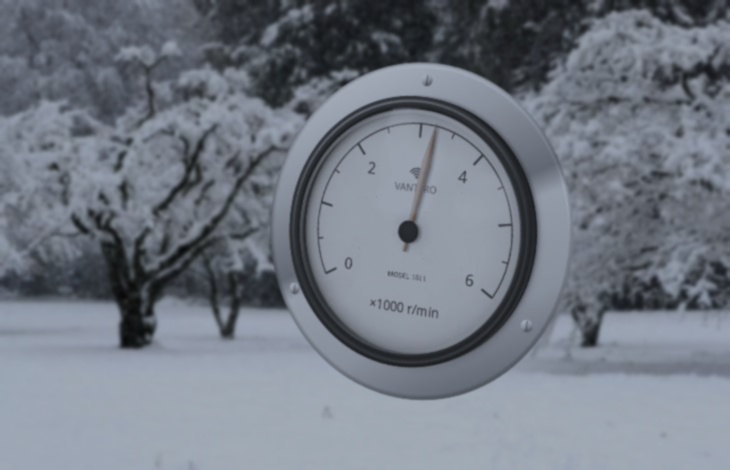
**3250** rpm
